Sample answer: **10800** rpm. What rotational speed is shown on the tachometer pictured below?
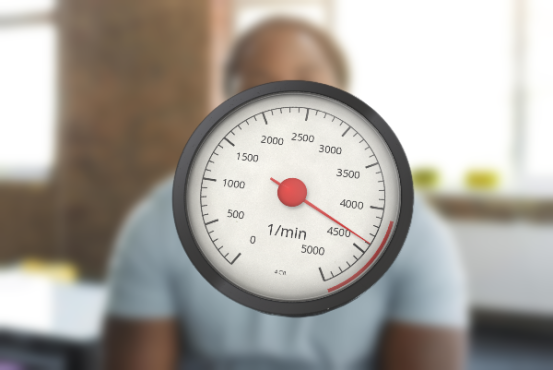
**4400** rpm
